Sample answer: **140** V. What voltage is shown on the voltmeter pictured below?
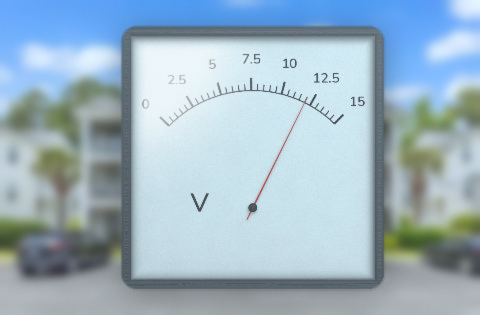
**12** V
